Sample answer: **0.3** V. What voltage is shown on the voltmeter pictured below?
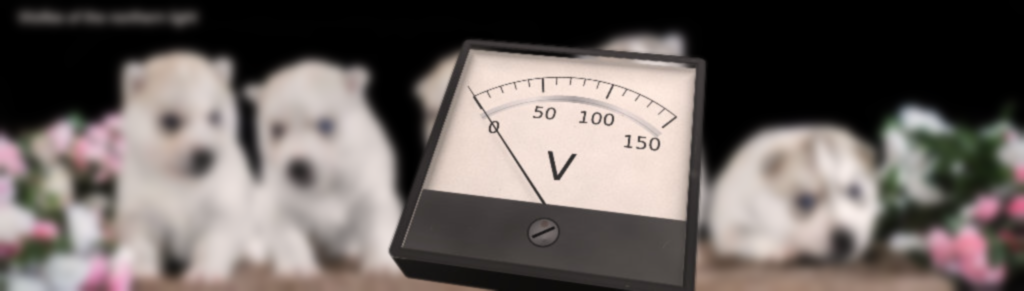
**0** V
